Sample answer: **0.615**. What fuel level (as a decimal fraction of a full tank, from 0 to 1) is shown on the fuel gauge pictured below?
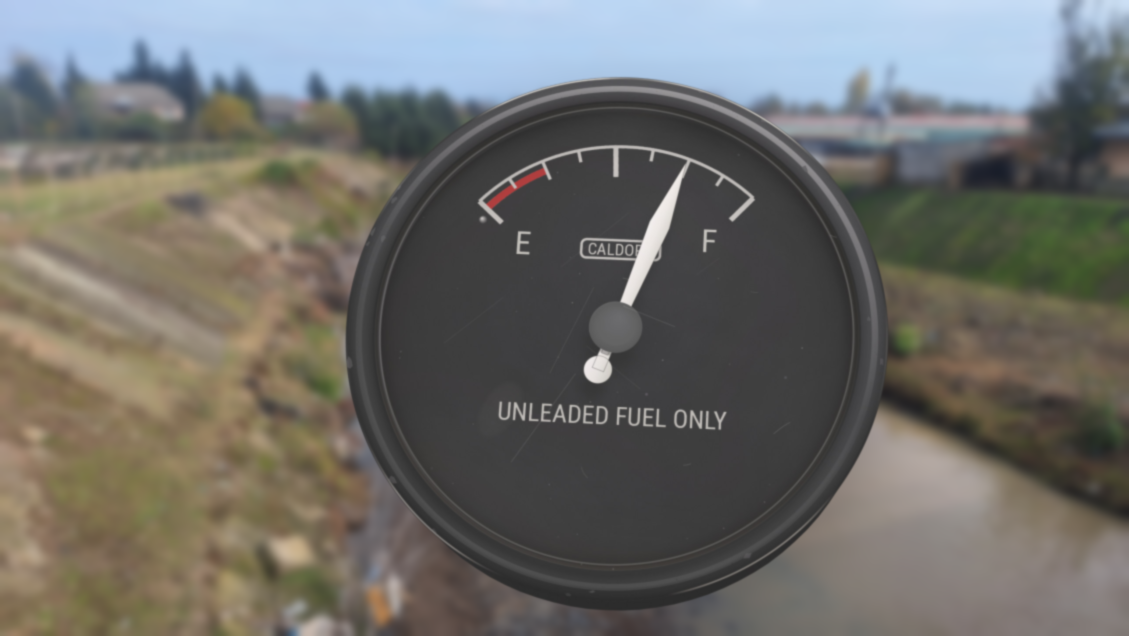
**0.75**
